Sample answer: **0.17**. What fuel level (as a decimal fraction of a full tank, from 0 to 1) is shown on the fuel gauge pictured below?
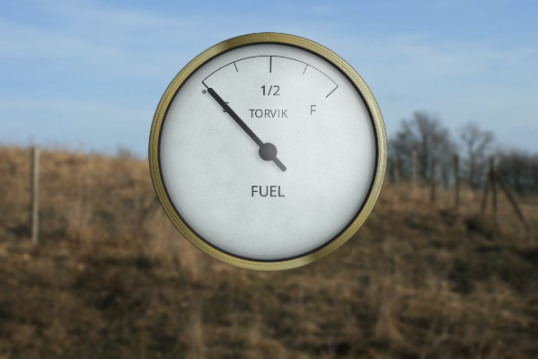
**0**
